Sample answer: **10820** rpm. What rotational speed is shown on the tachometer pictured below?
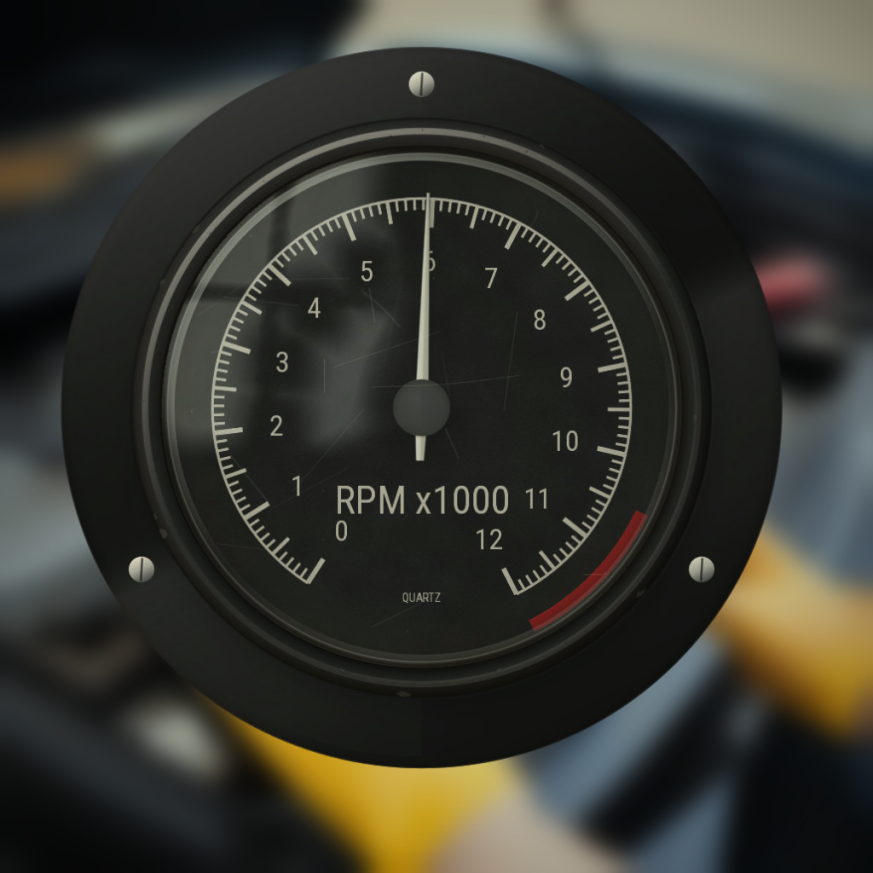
**5950** rpm
